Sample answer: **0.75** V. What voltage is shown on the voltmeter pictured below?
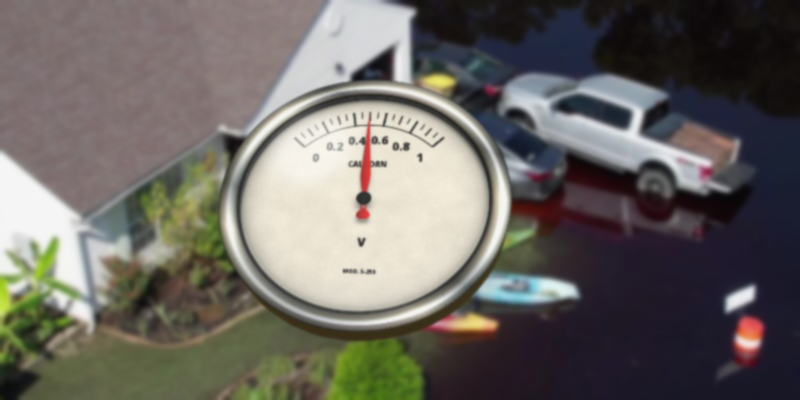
**0.5** V
